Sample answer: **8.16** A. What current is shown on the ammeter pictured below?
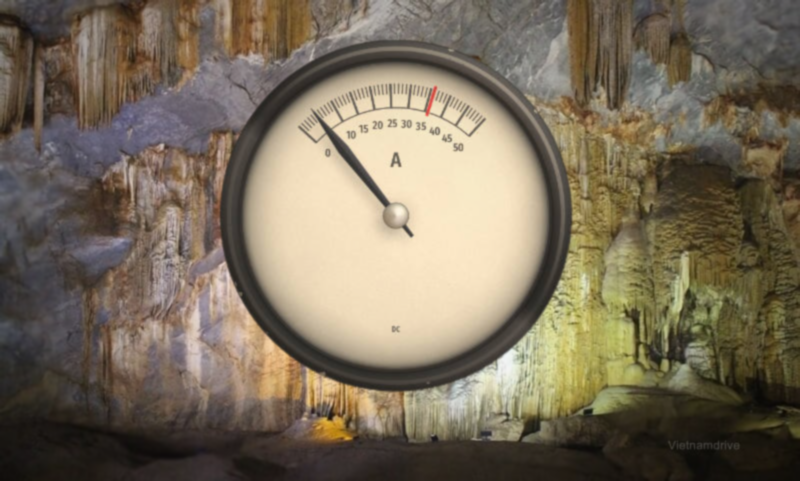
**5** A
